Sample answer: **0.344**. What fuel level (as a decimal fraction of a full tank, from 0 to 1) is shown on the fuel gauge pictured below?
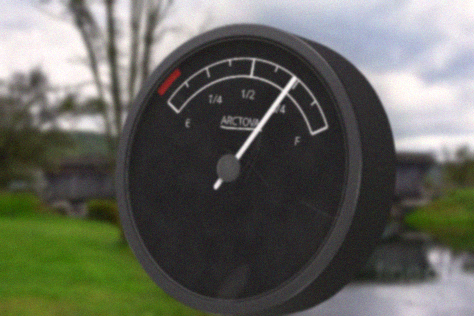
**0.75**
